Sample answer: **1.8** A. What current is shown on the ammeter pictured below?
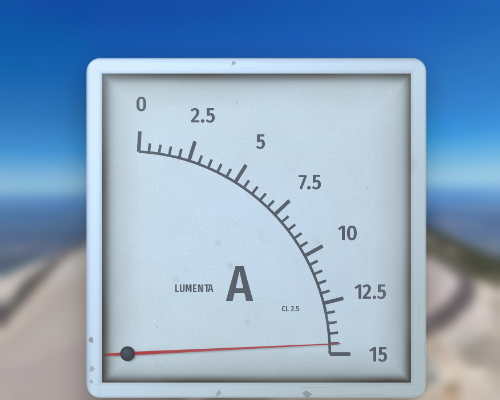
**14.5** A
